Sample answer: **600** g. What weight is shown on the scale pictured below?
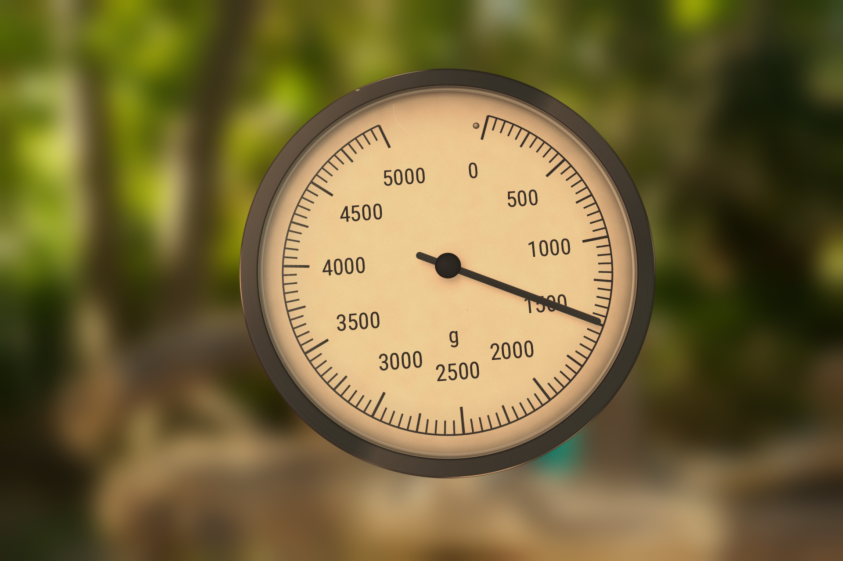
**1500** g
